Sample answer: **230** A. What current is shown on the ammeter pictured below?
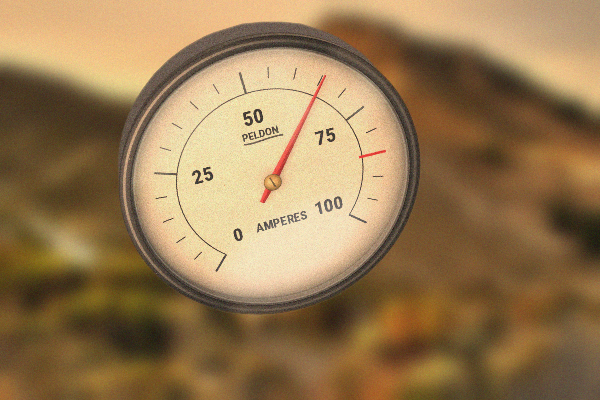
**65** A
